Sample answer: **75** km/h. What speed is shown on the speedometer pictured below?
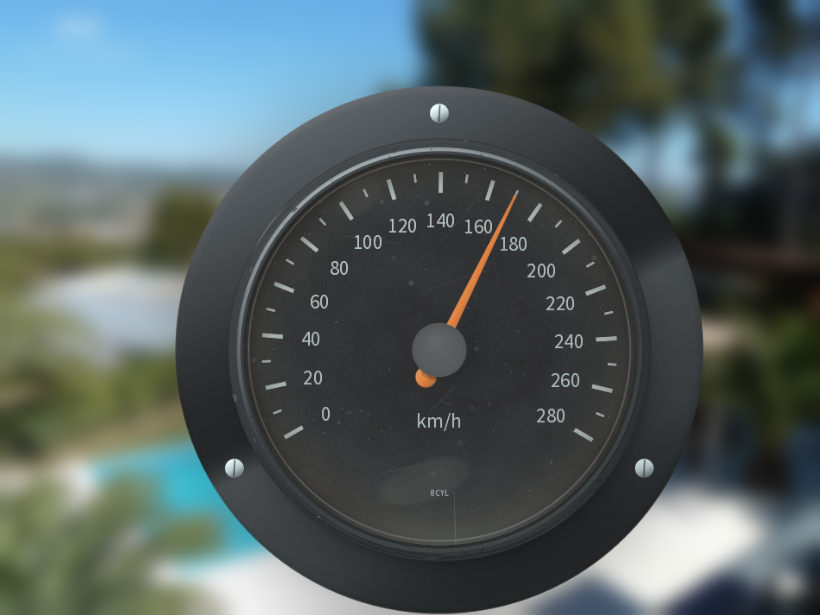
**170** km/h
